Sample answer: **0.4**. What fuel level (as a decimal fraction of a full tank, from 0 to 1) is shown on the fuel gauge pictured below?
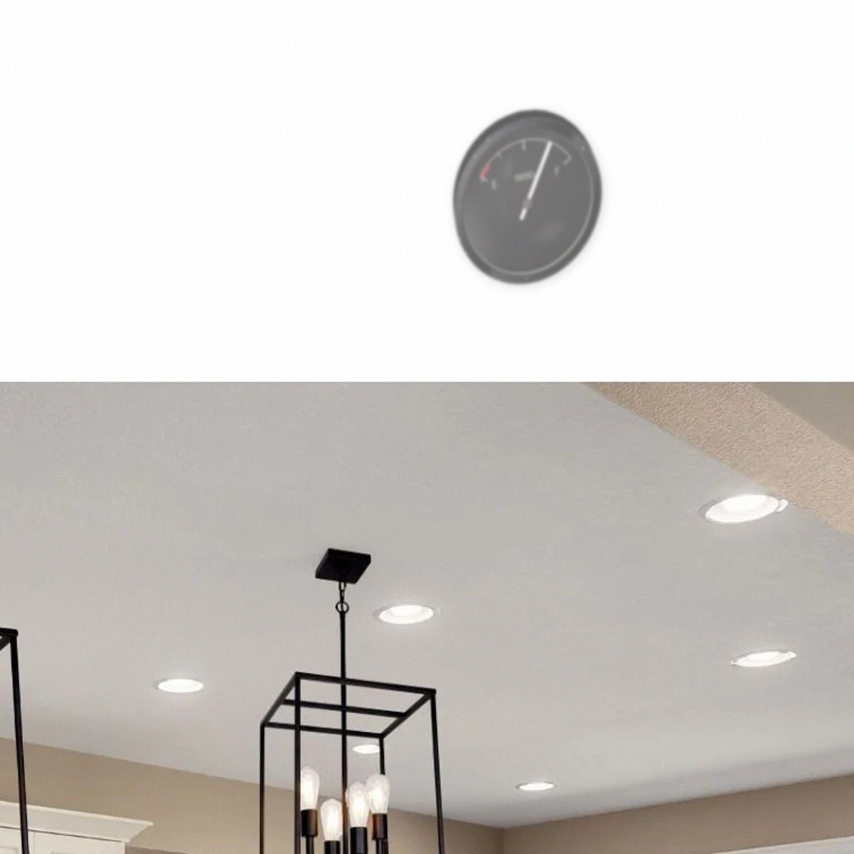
**0.75**
